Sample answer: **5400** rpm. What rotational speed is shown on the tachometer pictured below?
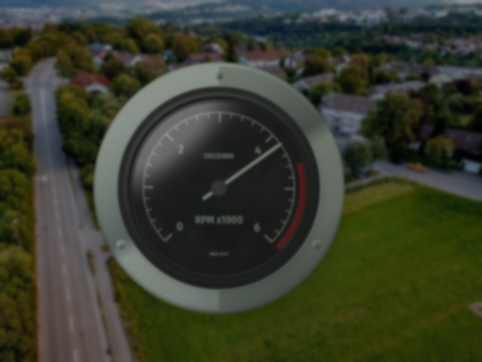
**4200** rpm
